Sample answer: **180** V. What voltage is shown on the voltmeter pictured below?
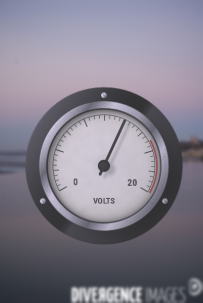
**12** V
